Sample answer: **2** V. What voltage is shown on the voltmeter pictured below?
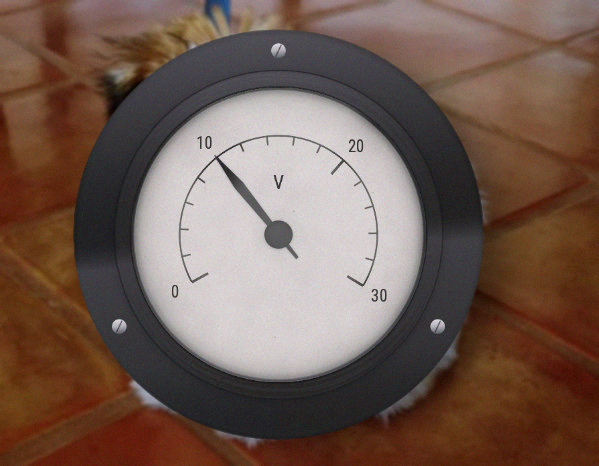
**10** V
